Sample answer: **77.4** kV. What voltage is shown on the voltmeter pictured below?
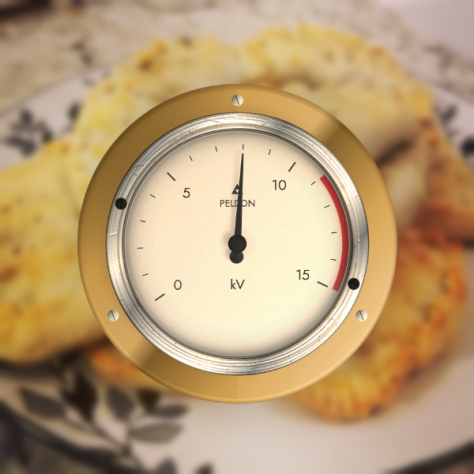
**8** kV
